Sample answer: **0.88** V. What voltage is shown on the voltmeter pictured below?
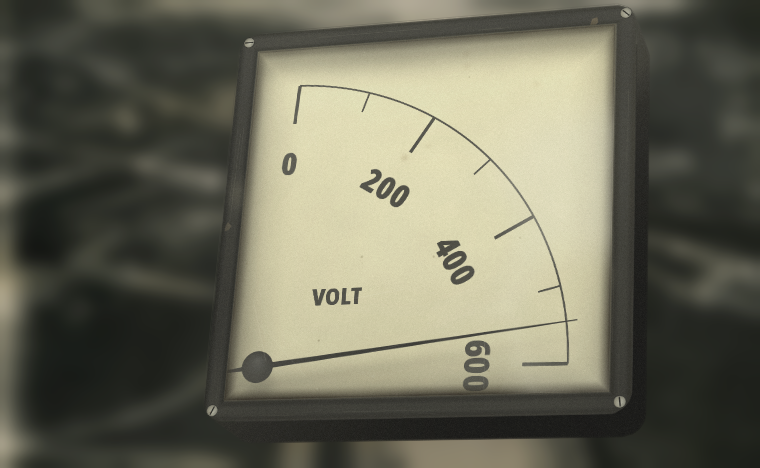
**550** V
